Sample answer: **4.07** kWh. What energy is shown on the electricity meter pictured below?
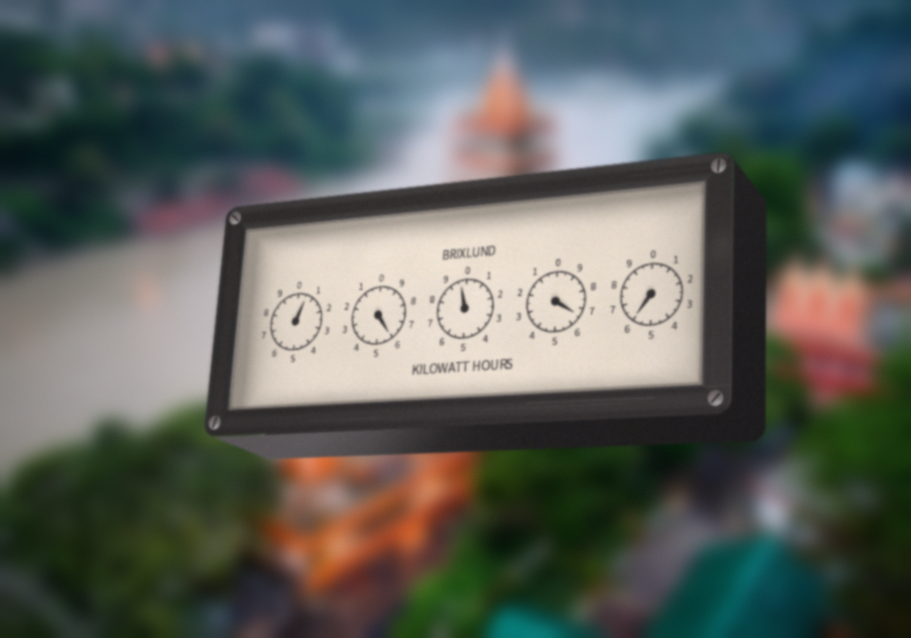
**5966** kWh
